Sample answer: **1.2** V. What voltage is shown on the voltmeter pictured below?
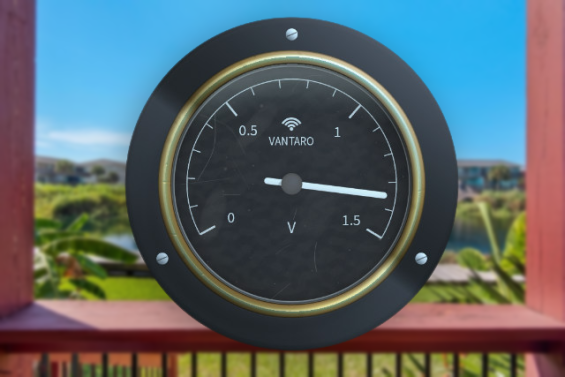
**1.35** V
